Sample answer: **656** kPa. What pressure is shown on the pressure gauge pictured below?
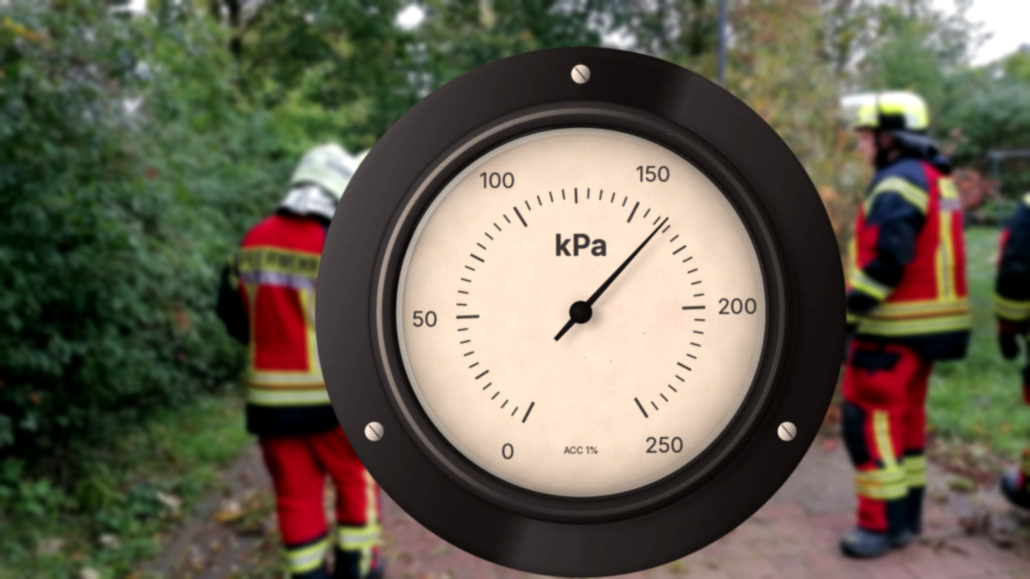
**162.5** kPa
